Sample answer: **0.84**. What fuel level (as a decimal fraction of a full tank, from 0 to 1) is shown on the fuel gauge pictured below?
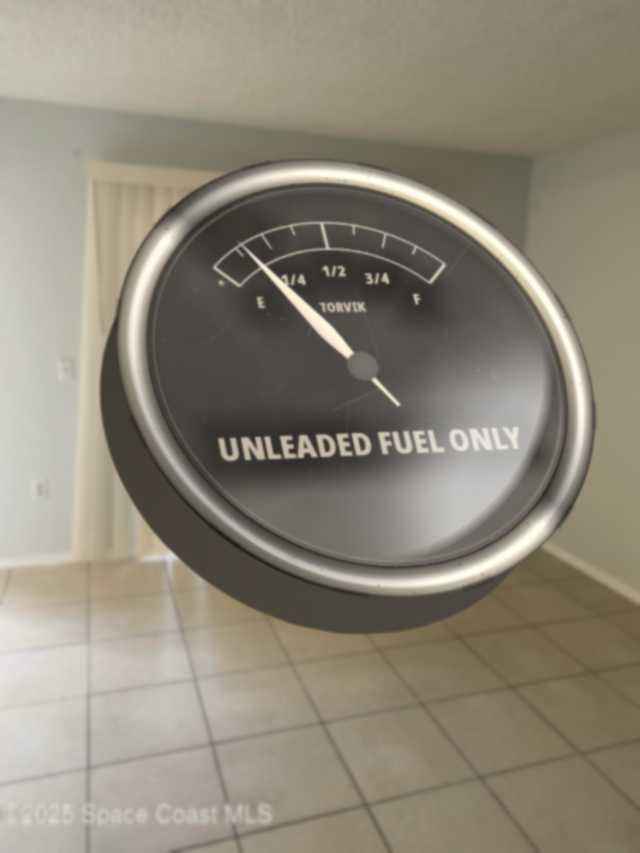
**0.125**
